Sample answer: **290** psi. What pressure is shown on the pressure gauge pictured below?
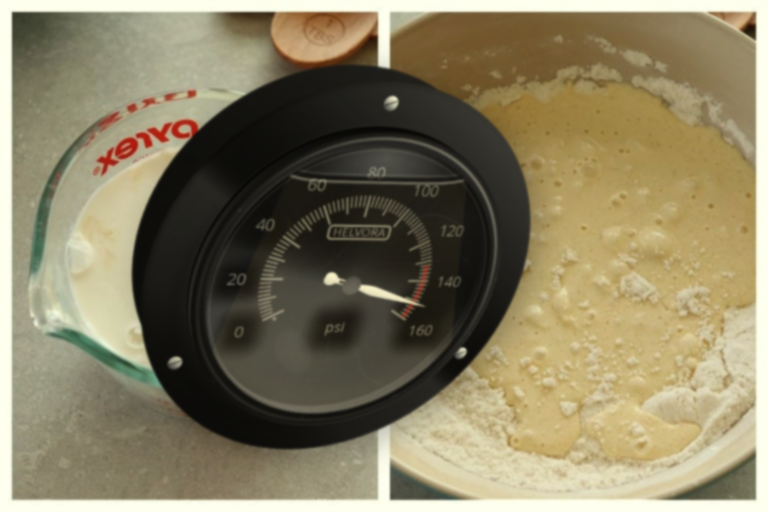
**150** psi
